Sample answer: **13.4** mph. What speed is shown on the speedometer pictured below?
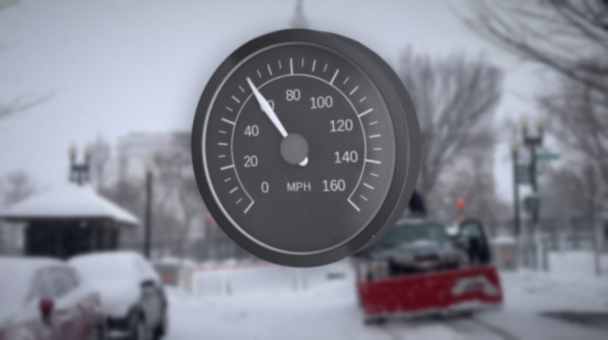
**60** mph
